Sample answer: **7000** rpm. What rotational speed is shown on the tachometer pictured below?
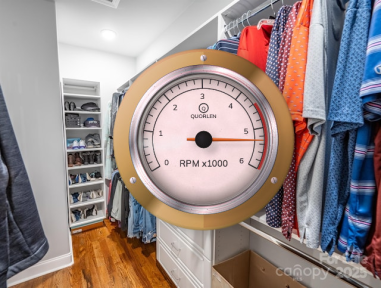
**5300** rpm
